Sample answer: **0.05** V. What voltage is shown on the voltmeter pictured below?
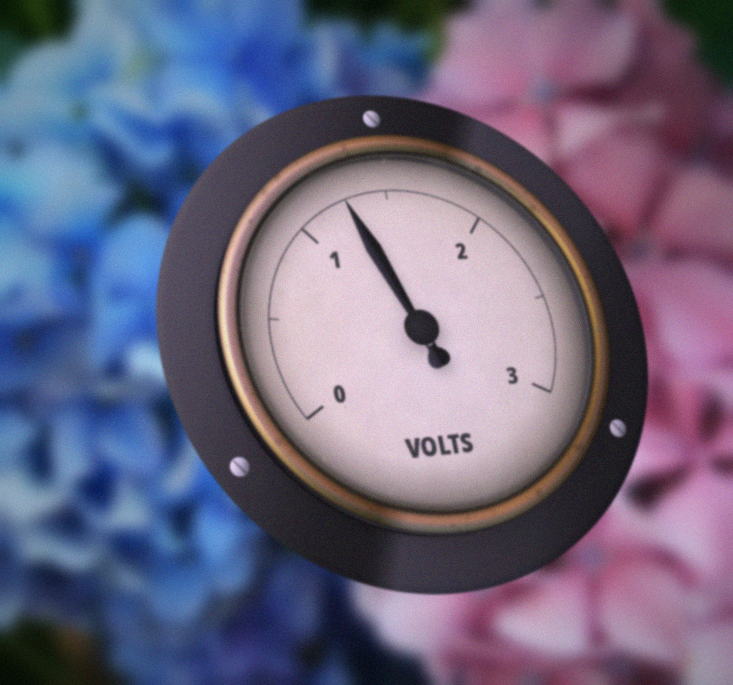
**1.25** V
